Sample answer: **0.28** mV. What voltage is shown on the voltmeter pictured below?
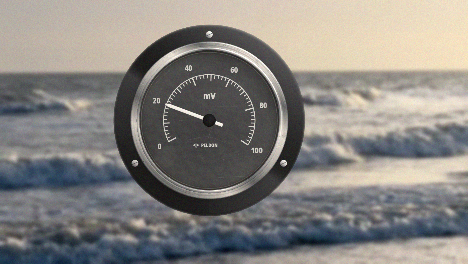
**20** mV
